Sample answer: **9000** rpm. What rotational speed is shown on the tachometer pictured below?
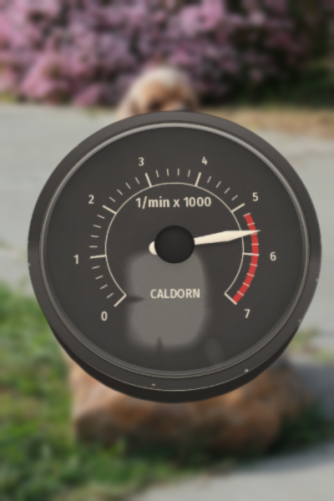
**5600** rpm
